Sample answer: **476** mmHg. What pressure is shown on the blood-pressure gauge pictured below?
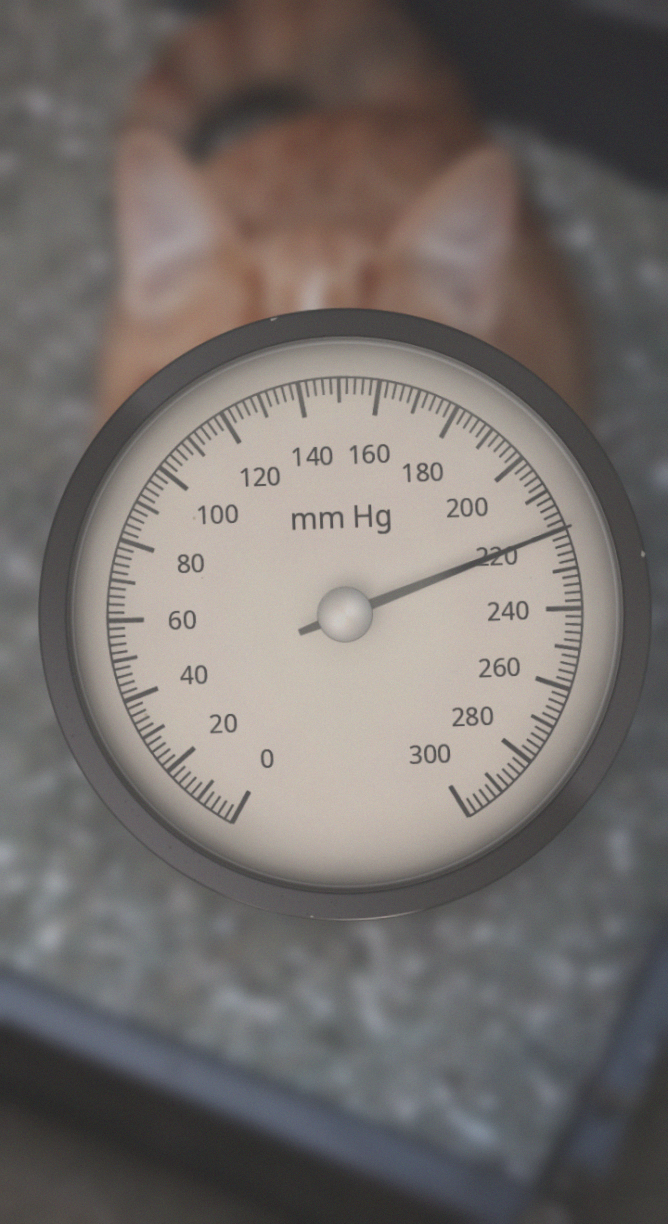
**220** mmHg
